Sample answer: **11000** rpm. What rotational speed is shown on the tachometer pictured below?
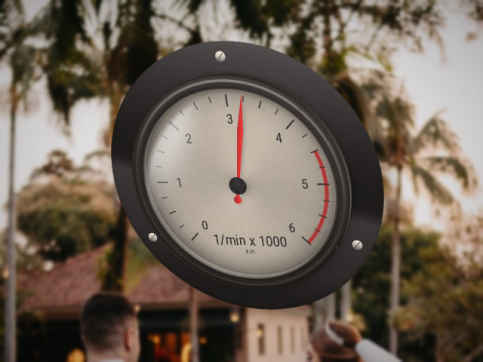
**3250** rpm
